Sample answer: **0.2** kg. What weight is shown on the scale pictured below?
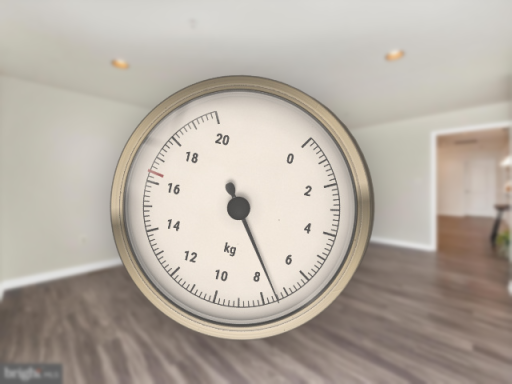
**7.4** kg
